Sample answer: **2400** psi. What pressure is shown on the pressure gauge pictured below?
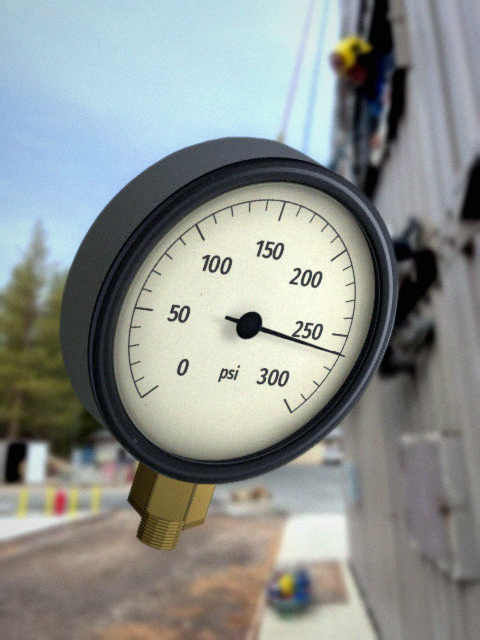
**260** psi
